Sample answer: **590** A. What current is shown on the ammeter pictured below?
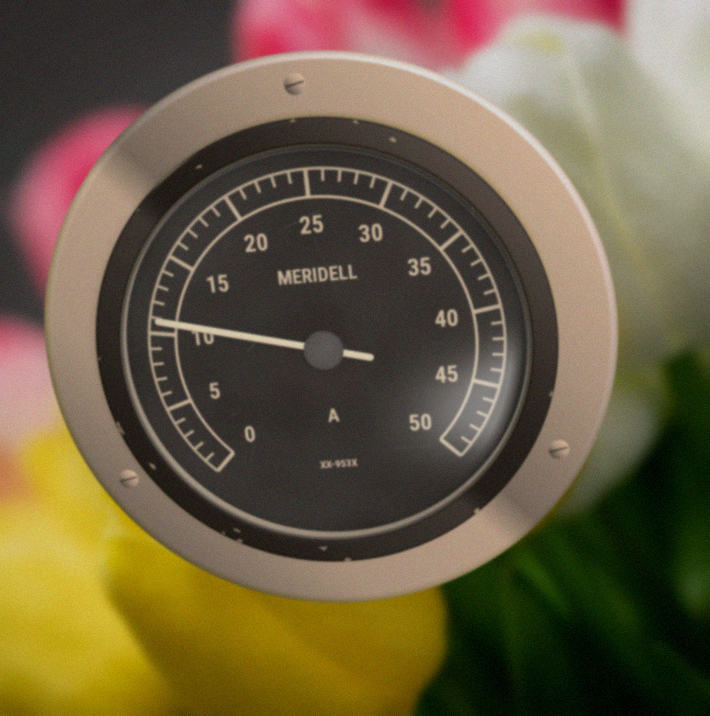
**11** A
